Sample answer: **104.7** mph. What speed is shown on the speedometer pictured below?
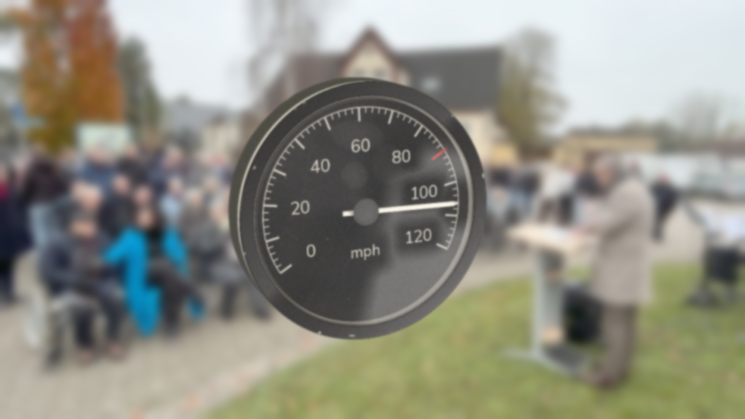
**106** mph
